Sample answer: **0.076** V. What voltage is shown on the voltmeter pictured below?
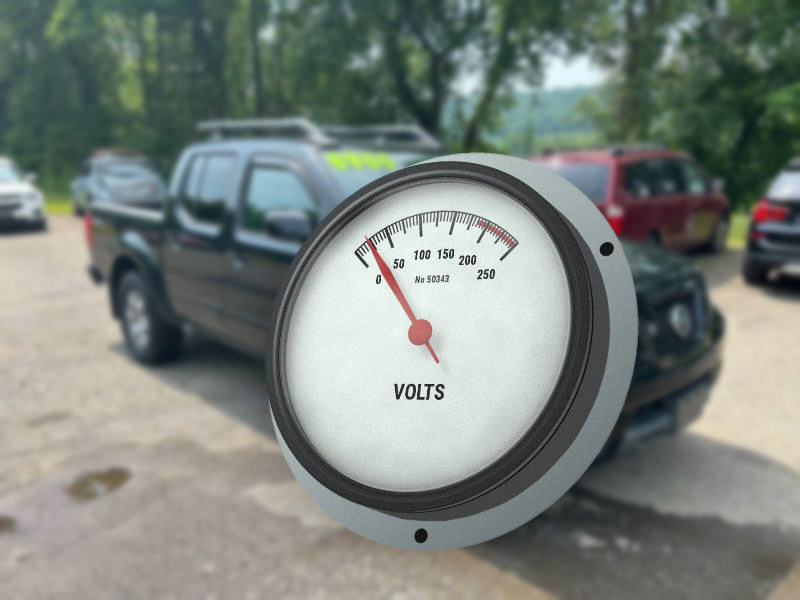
**25** V
